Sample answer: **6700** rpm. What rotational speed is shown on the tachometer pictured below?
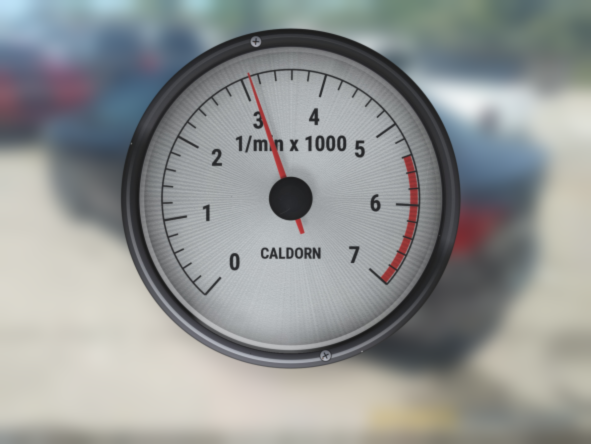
**3100** rpm
